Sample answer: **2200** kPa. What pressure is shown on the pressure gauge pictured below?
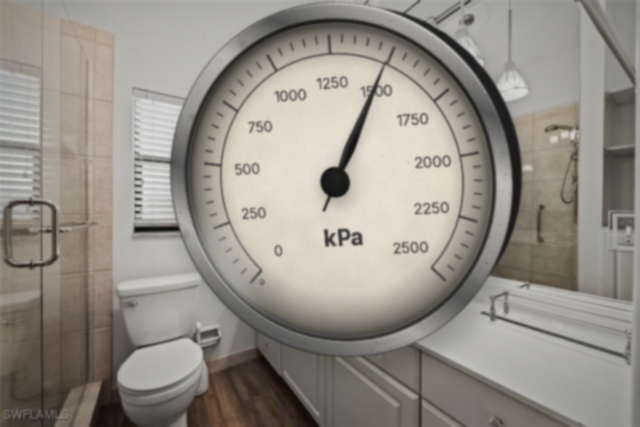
**1500** kPa
